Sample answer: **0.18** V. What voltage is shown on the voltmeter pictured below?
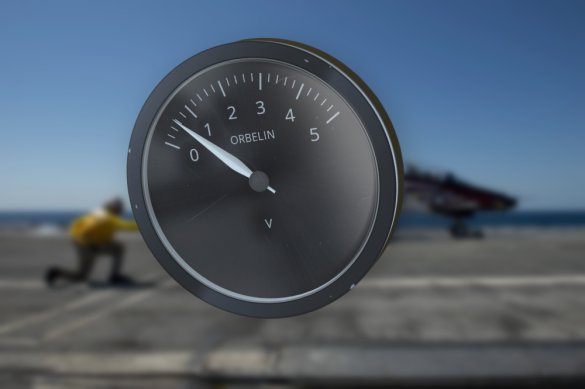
**0.6** V
